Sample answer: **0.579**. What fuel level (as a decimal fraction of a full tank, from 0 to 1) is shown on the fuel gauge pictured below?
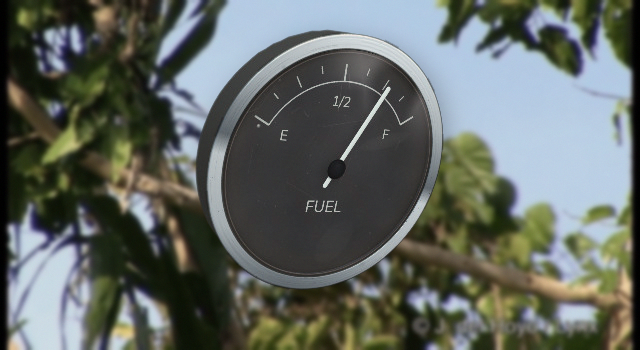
**0.75**
